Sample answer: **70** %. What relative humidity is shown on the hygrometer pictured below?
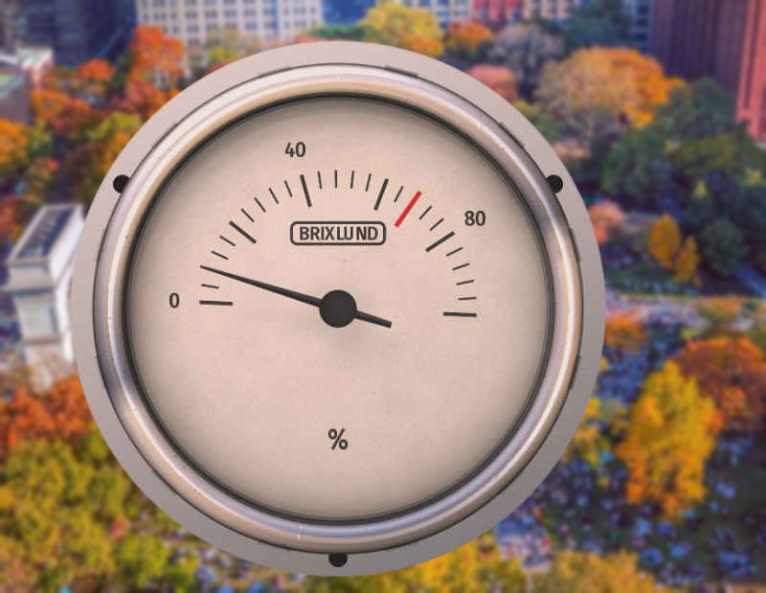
**8** %
